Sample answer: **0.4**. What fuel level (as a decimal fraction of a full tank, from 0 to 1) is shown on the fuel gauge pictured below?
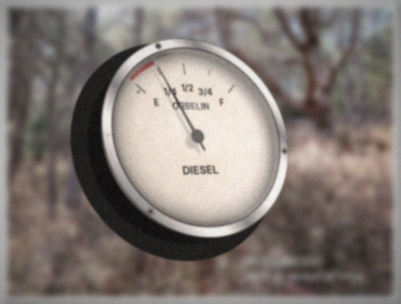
**0.25**
